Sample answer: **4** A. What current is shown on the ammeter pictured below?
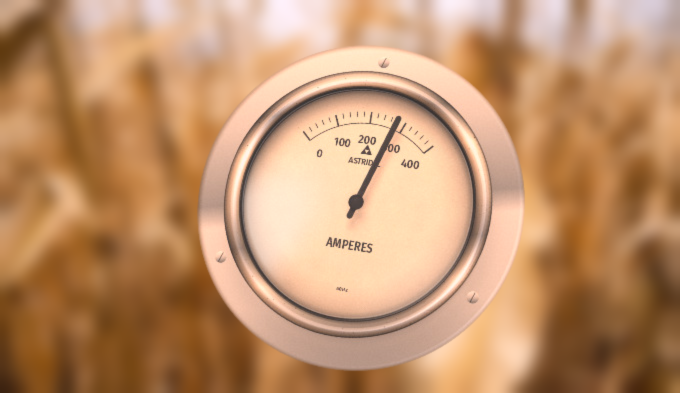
**280** A
